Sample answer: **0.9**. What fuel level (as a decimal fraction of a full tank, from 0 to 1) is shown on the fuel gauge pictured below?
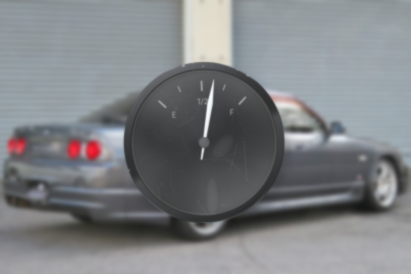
**0.625**
